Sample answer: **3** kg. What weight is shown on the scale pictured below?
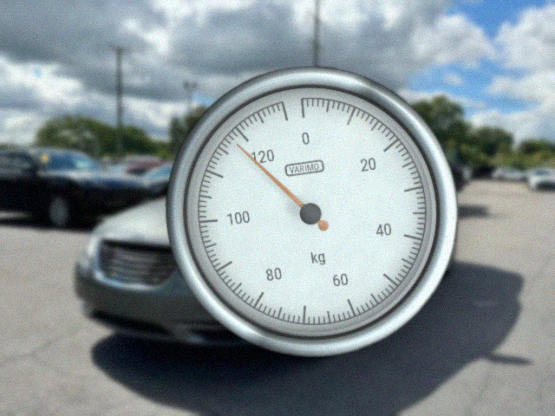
**118** kg
